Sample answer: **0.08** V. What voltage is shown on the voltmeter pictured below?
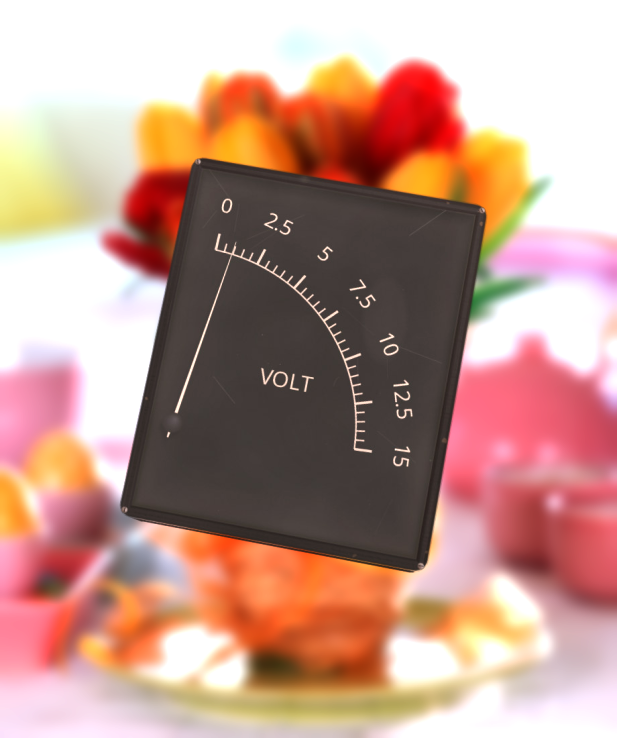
**1** V
